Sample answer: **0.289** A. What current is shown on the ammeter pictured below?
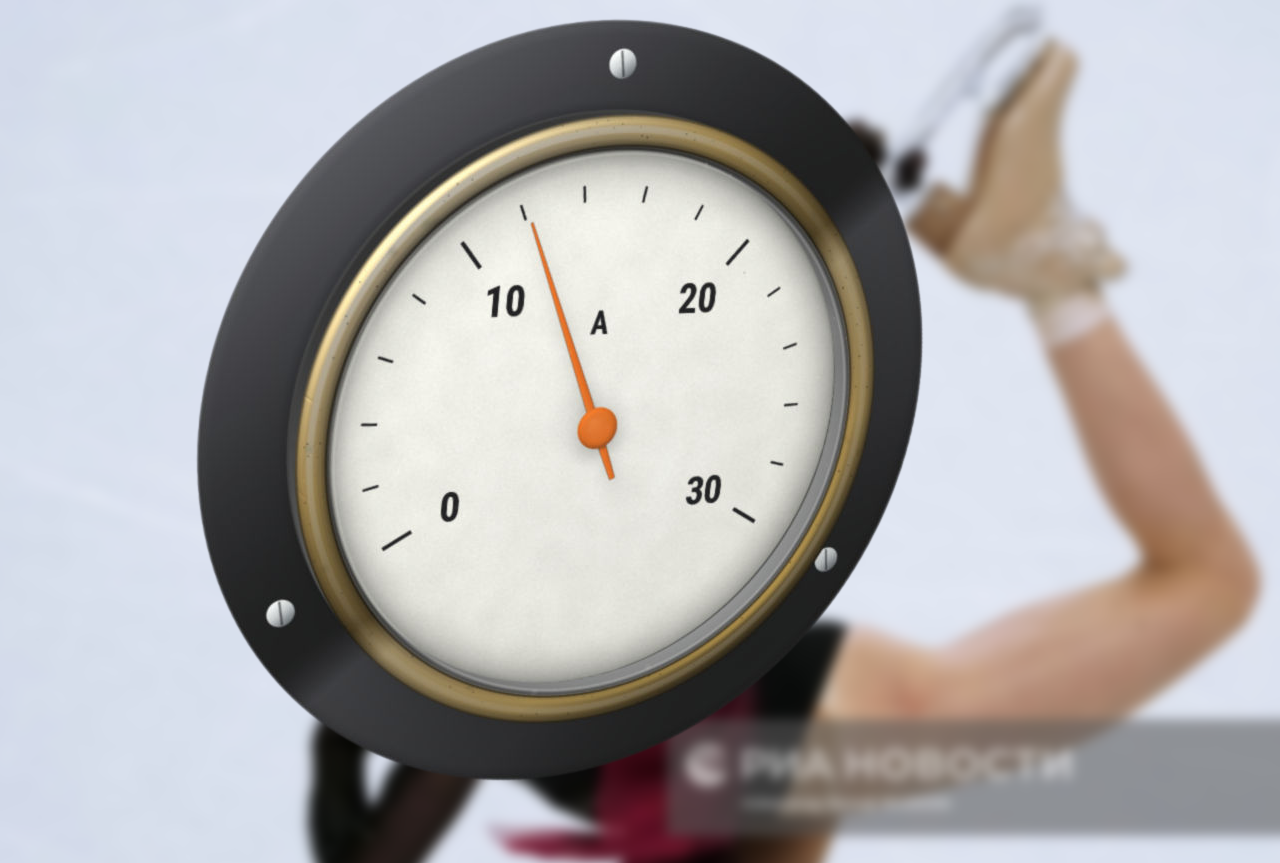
**12** A
